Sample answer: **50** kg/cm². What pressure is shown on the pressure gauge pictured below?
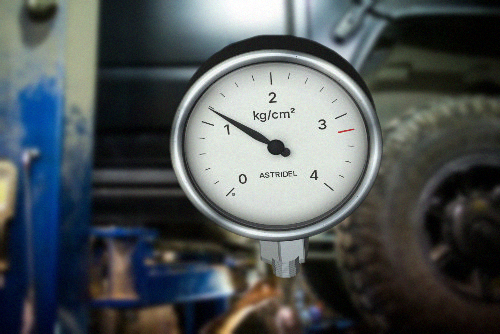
**1.2** kg/cm²
